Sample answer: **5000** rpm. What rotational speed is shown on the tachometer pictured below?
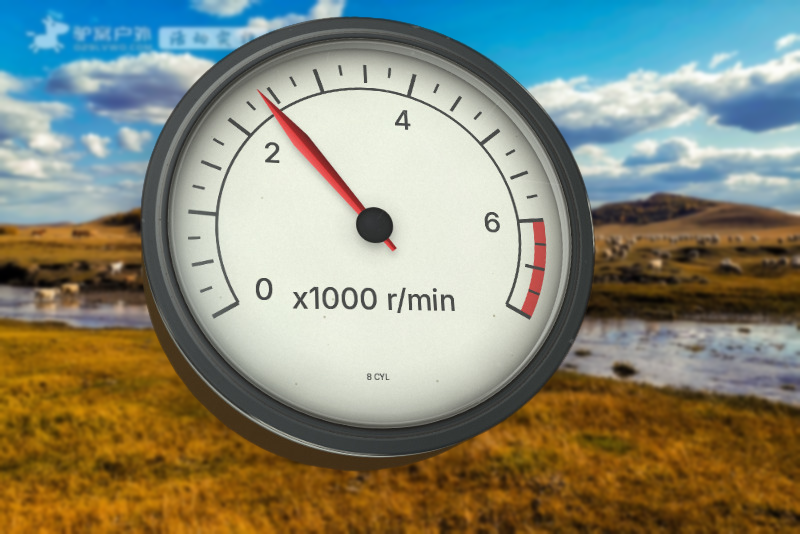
**2375** rpm
